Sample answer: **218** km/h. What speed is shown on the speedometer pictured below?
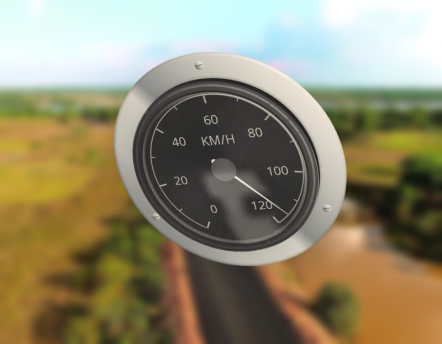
**115** km/h
